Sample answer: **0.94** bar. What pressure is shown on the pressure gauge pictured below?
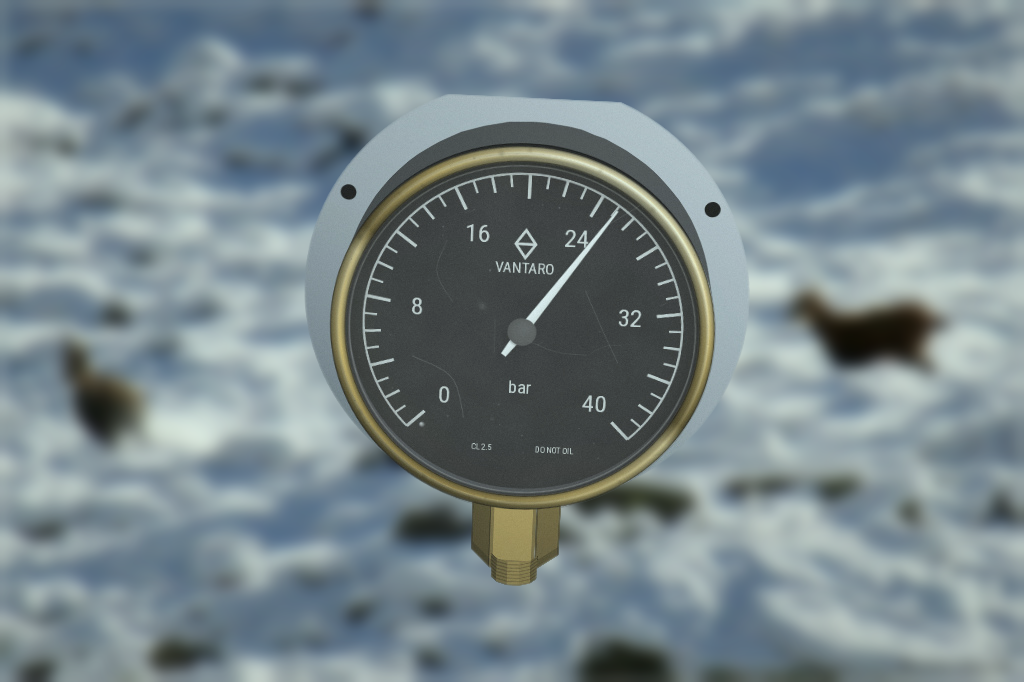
**25** bar
